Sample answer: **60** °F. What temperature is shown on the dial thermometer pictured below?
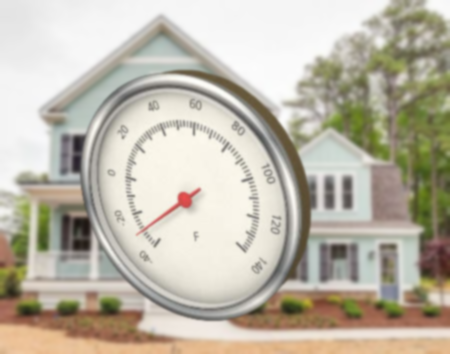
**-30** °F
